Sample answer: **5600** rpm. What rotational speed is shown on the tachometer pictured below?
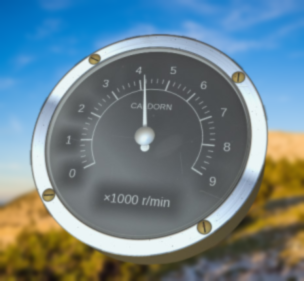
**4200** rpm
